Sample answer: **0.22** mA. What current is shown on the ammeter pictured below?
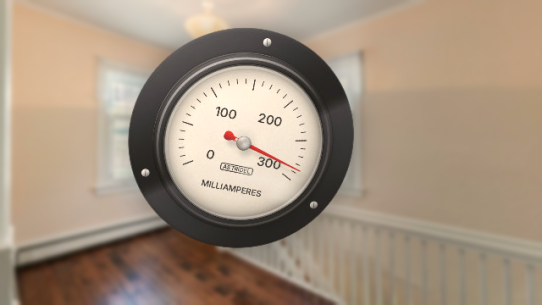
**285** mA
